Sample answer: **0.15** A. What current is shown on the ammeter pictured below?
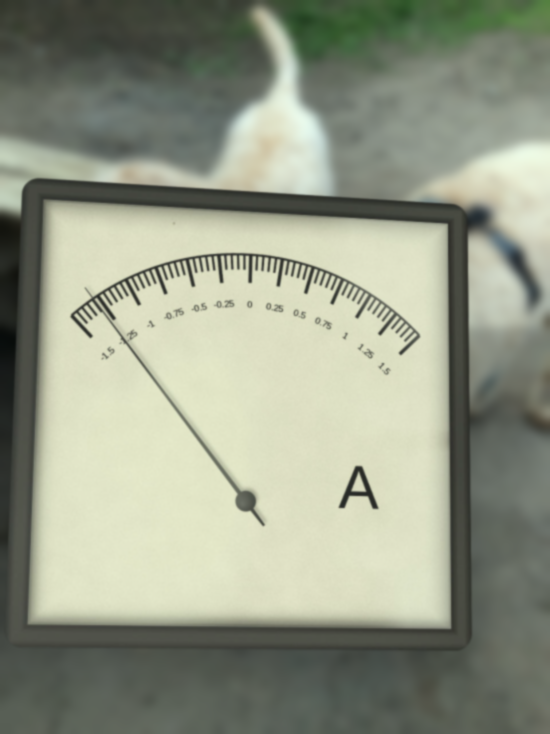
**-1.3** A
